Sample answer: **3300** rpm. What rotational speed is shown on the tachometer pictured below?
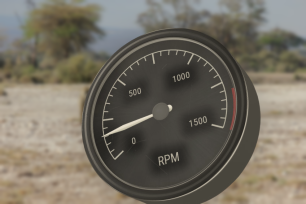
**150** rpm
